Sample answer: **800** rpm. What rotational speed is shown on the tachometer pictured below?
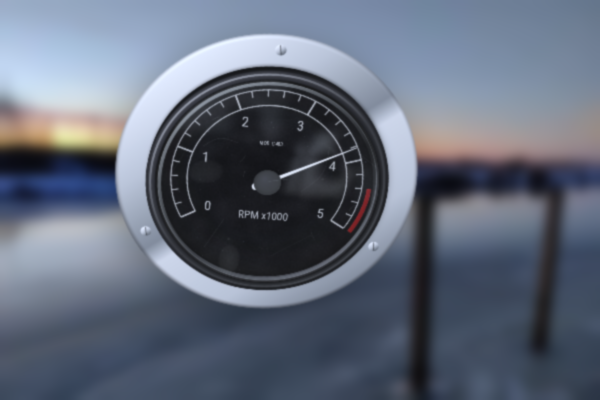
**3800** rpm
